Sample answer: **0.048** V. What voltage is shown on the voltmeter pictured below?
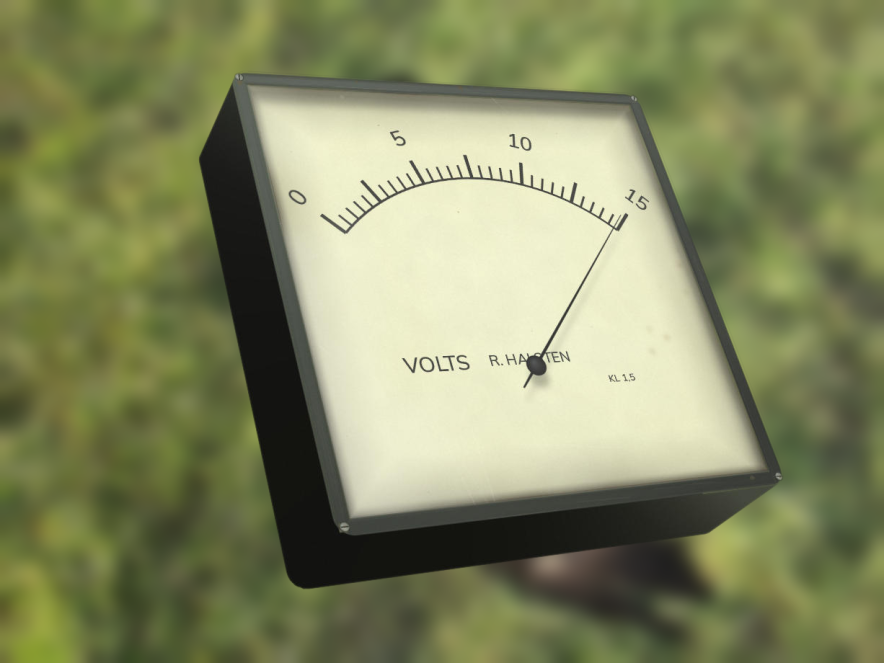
**14.75** V
